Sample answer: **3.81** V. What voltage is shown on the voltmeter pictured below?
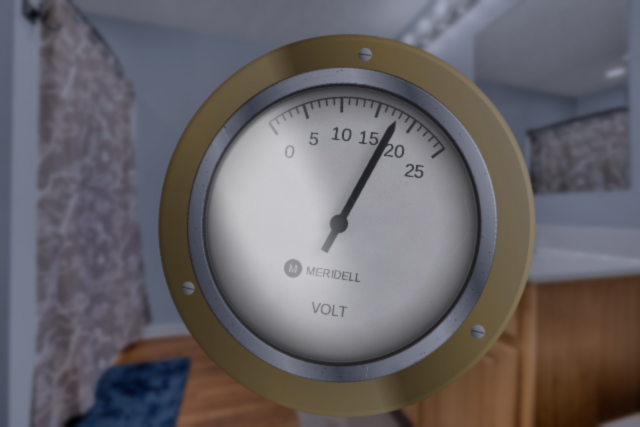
**18** V
